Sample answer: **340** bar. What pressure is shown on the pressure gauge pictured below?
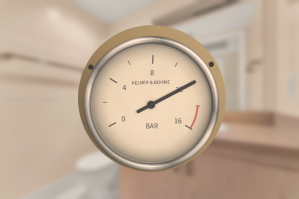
**12** bar
